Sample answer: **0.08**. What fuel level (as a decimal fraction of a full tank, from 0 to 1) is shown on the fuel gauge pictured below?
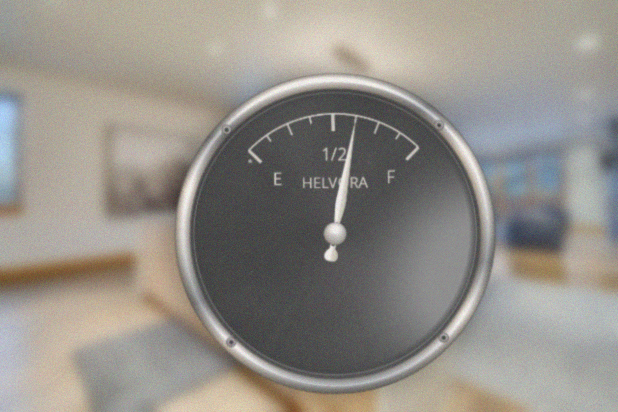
**0.625**
